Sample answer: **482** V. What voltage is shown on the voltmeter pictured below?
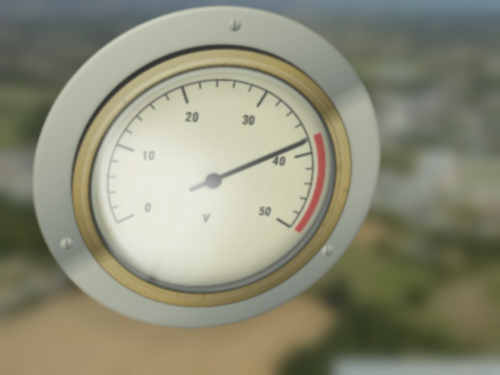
**38** V
